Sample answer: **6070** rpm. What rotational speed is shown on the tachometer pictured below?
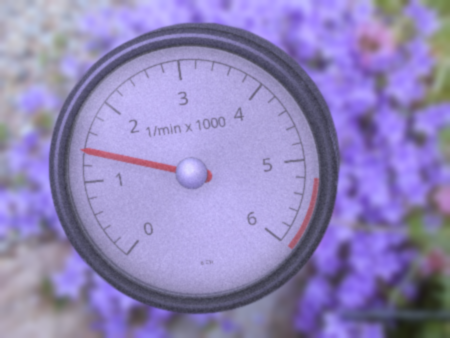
**1400** rpm
